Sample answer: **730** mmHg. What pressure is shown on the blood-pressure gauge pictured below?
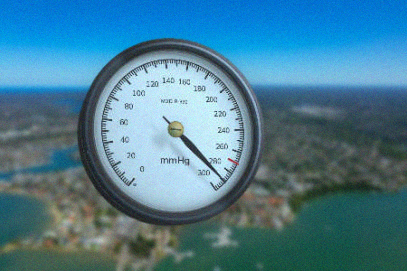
**290** mmHg
